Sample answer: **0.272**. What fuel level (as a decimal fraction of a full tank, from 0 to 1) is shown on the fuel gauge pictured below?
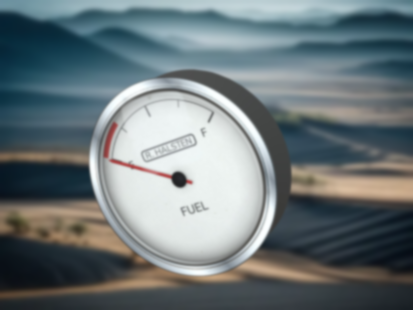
**0**
